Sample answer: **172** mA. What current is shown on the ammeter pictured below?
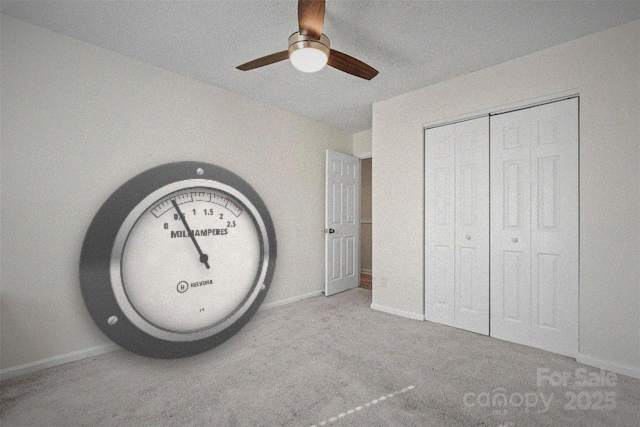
**0.5** mA
